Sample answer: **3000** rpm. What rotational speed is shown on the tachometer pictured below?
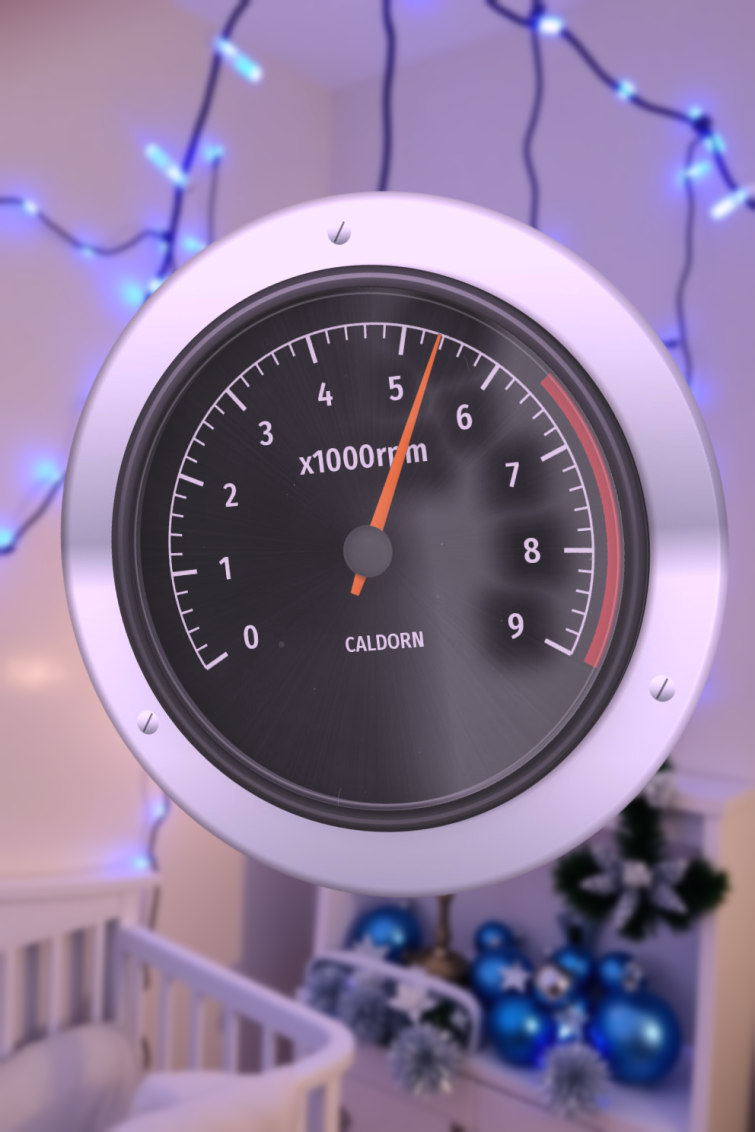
**5400** rpm
